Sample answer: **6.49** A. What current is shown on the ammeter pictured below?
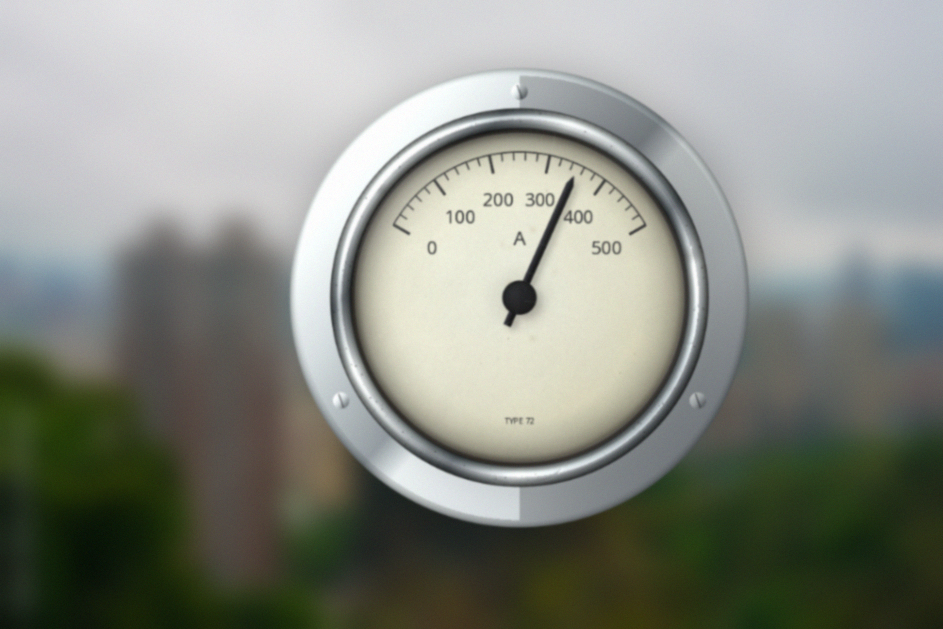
**350** A
